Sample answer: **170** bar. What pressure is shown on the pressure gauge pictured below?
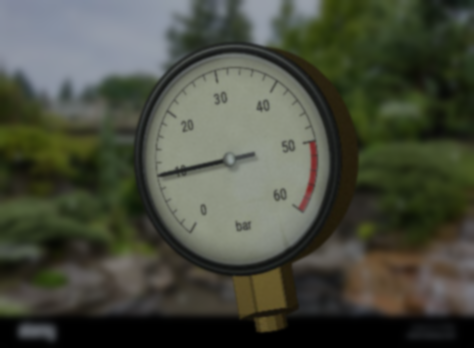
**10** bar
